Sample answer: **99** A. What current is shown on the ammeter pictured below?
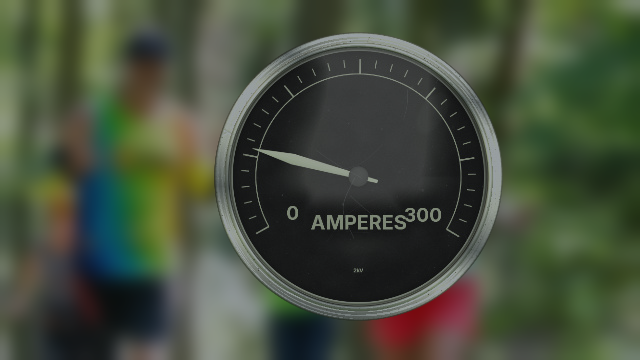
**55** A
